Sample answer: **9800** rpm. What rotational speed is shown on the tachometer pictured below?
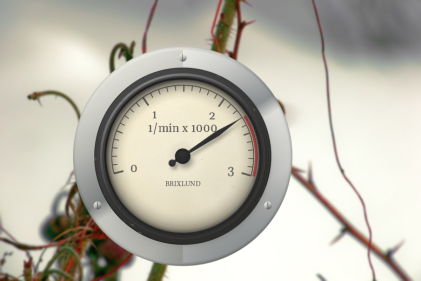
**2300** rpm
